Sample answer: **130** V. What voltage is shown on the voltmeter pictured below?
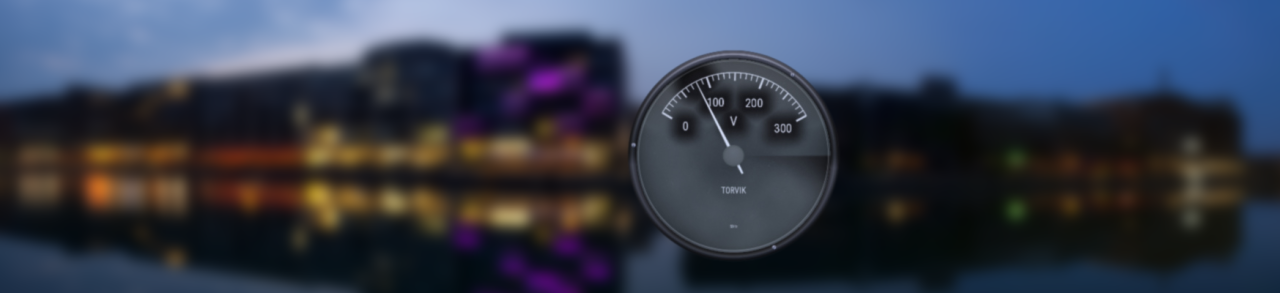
**80** V
